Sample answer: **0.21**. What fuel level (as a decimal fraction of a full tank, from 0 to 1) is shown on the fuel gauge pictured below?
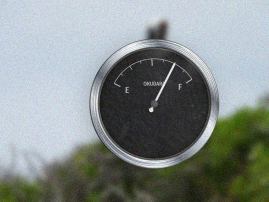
**0.75**
